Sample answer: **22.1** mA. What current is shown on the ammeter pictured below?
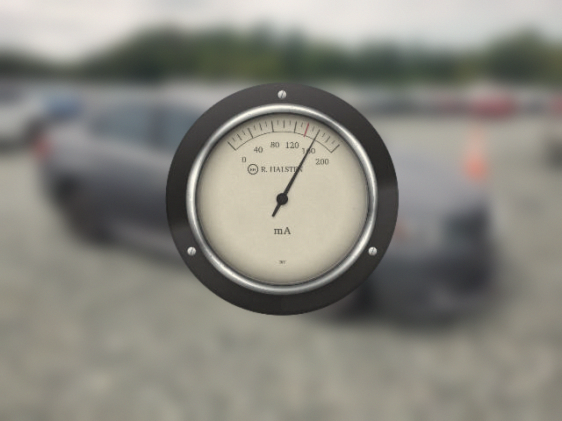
**160** mA
